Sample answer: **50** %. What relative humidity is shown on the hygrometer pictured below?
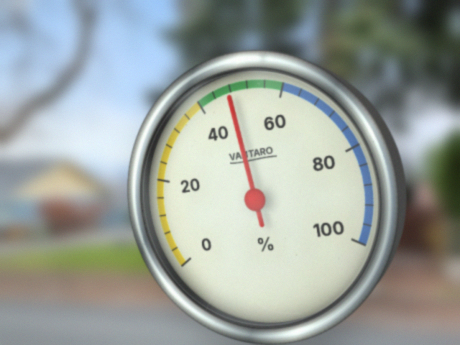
**48** %
